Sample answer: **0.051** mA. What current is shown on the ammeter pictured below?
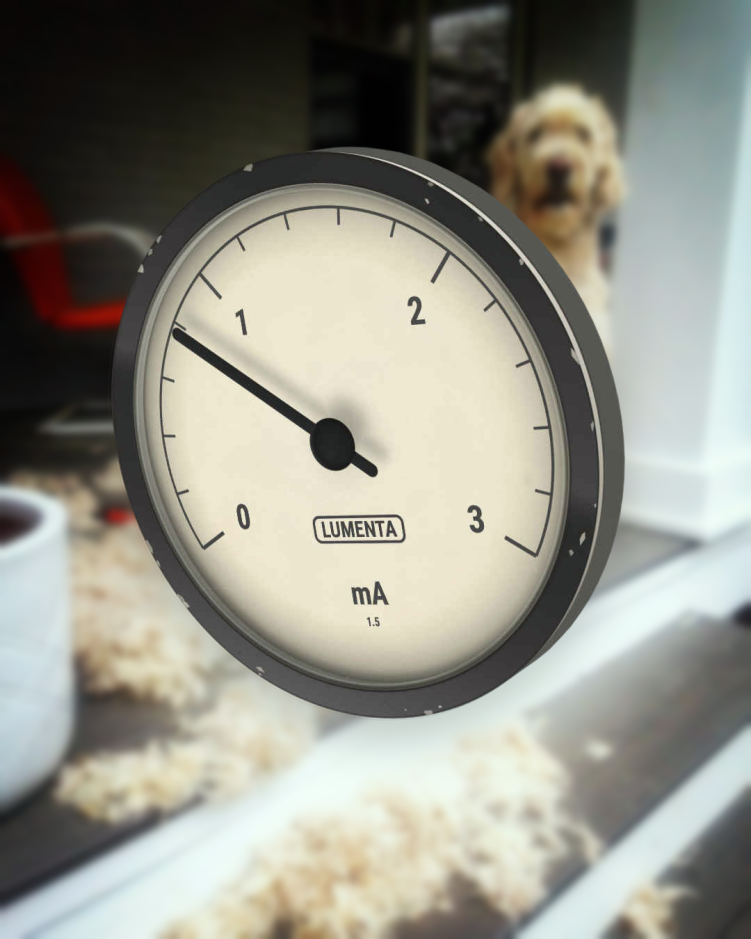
**0.8** mA
